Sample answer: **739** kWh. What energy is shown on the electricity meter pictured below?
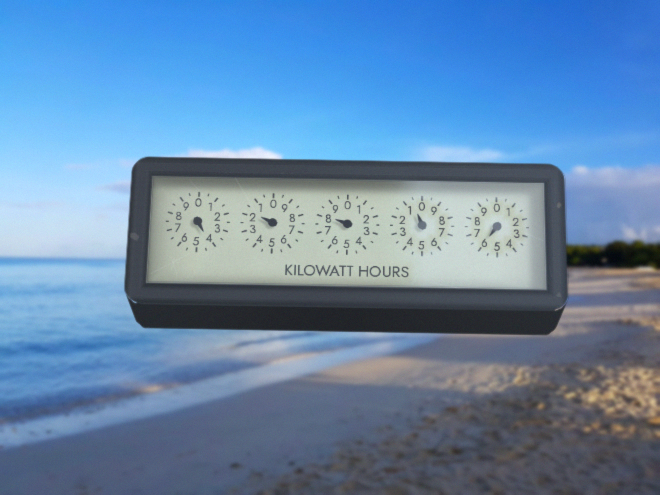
**41806** kWh
